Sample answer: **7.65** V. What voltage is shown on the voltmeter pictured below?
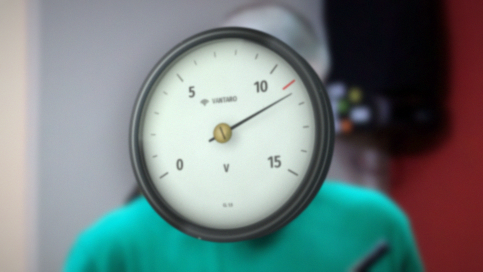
**11.5** V
